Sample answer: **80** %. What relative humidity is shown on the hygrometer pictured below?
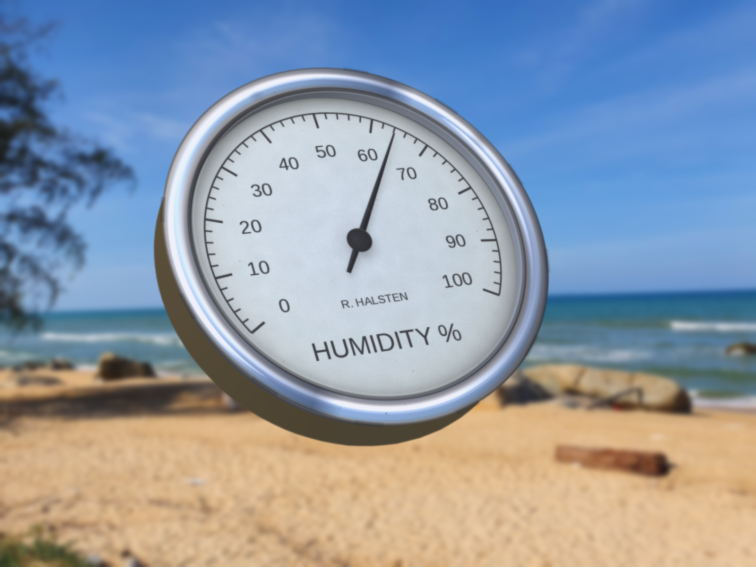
**64** %
